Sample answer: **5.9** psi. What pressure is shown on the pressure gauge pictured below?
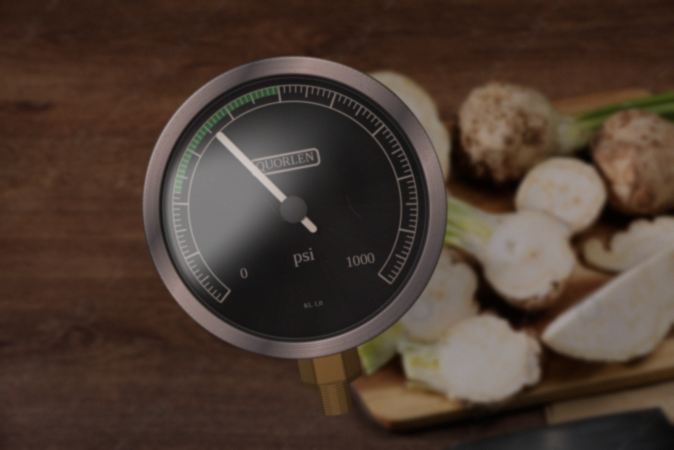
**360** psi
